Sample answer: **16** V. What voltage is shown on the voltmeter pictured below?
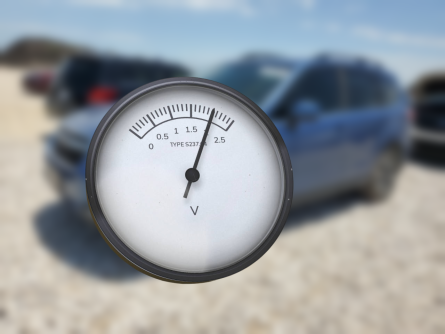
**2** V
